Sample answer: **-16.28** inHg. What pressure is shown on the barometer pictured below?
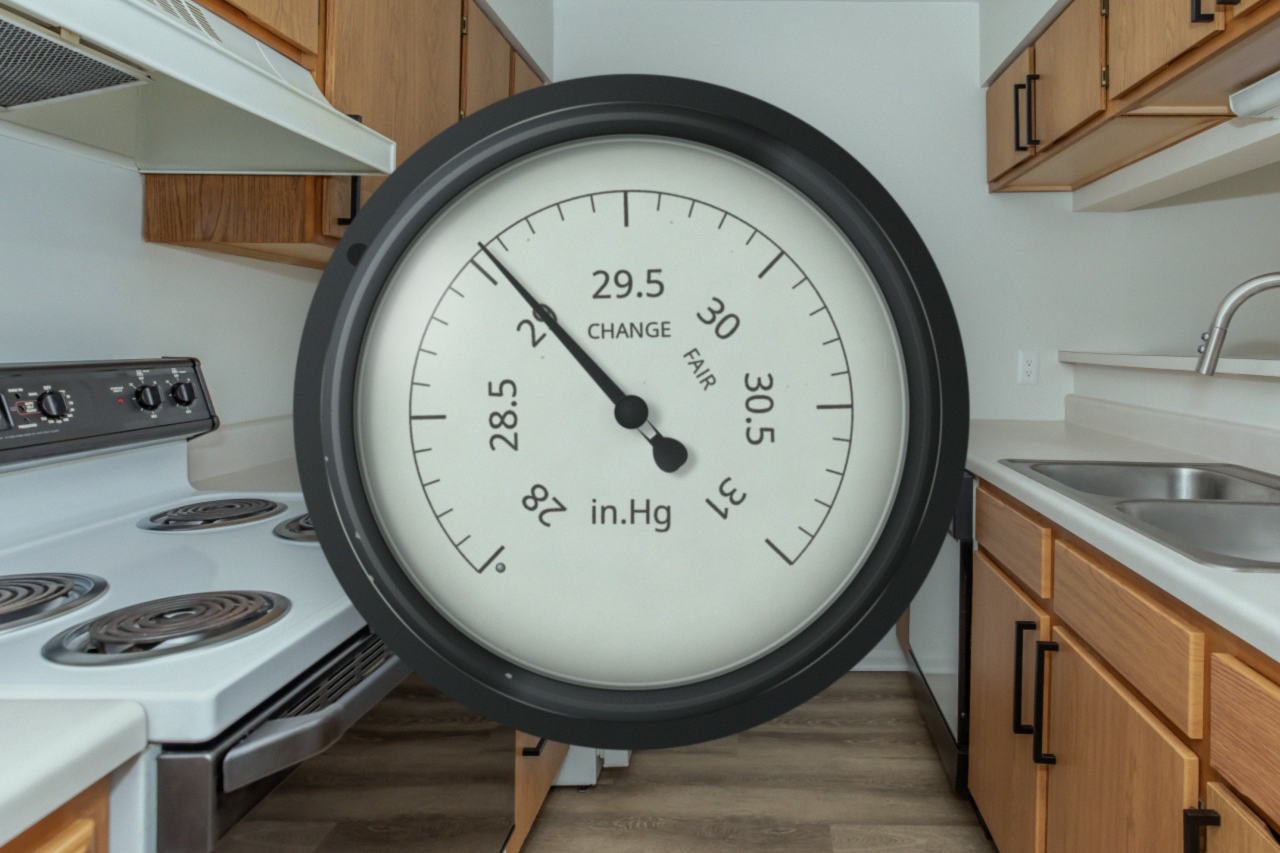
**29.05** inHg
